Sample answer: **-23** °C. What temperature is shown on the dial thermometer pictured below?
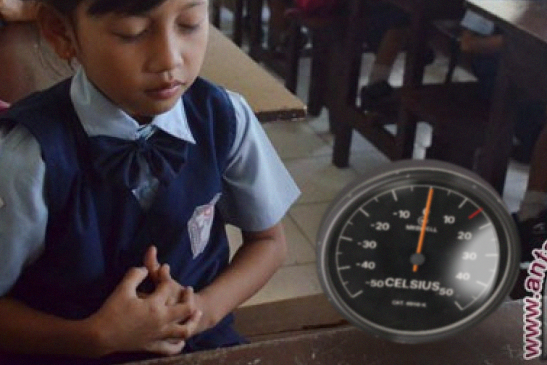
**0** °C
